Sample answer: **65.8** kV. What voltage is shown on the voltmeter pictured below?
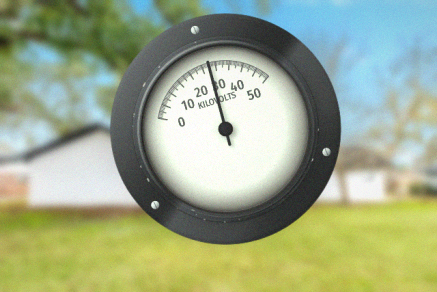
**27.5** kV
